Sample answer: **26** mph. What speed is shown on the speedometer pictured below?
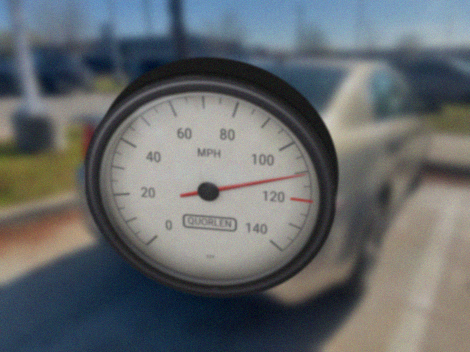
**110** mph
